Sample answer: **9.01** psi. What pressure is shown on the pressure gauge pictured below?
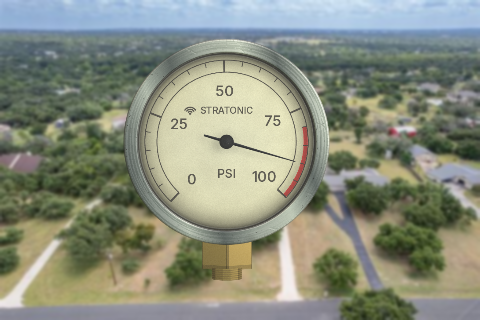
**90** psi
